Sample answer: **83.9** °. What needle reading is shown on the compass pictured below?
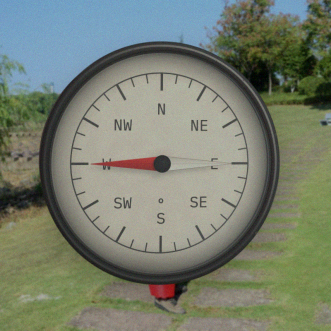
**270** °
